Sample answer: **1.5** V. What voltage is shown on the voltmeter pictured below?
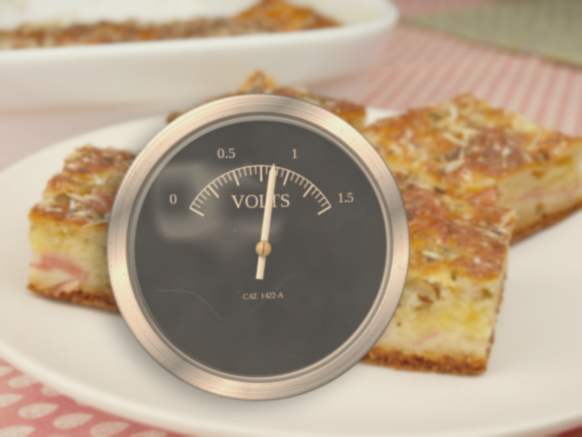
**0.85** V
